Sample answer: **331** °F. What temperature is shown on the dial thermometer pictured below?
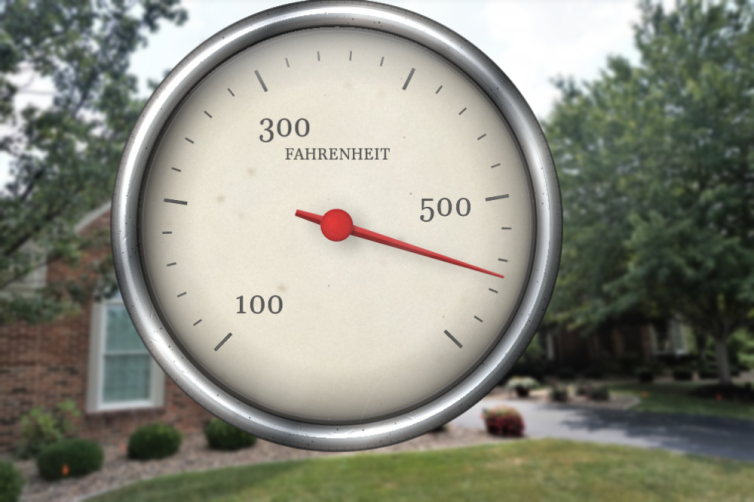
**550** °F
